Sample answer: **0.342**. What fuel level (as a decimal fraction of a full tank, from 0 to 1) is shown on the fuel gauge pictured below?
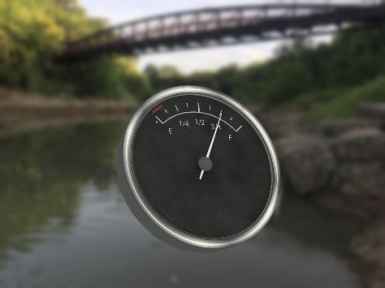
**0.75**
